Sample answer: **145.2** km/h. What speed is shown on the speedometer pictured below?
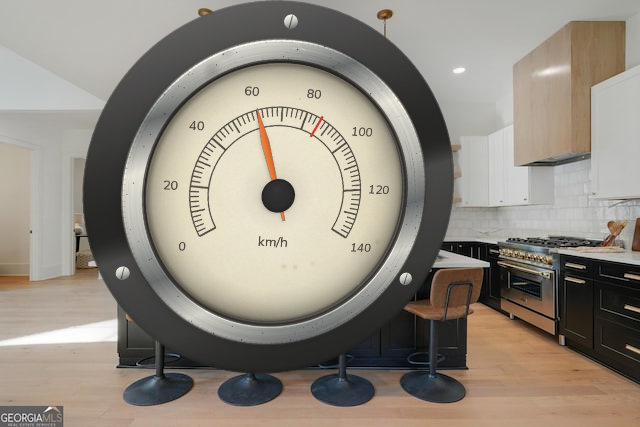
**60** km/h
